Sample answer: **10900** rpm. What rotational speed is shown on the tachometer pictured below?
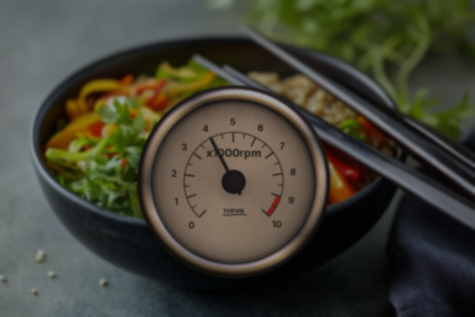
**4000** rpm
